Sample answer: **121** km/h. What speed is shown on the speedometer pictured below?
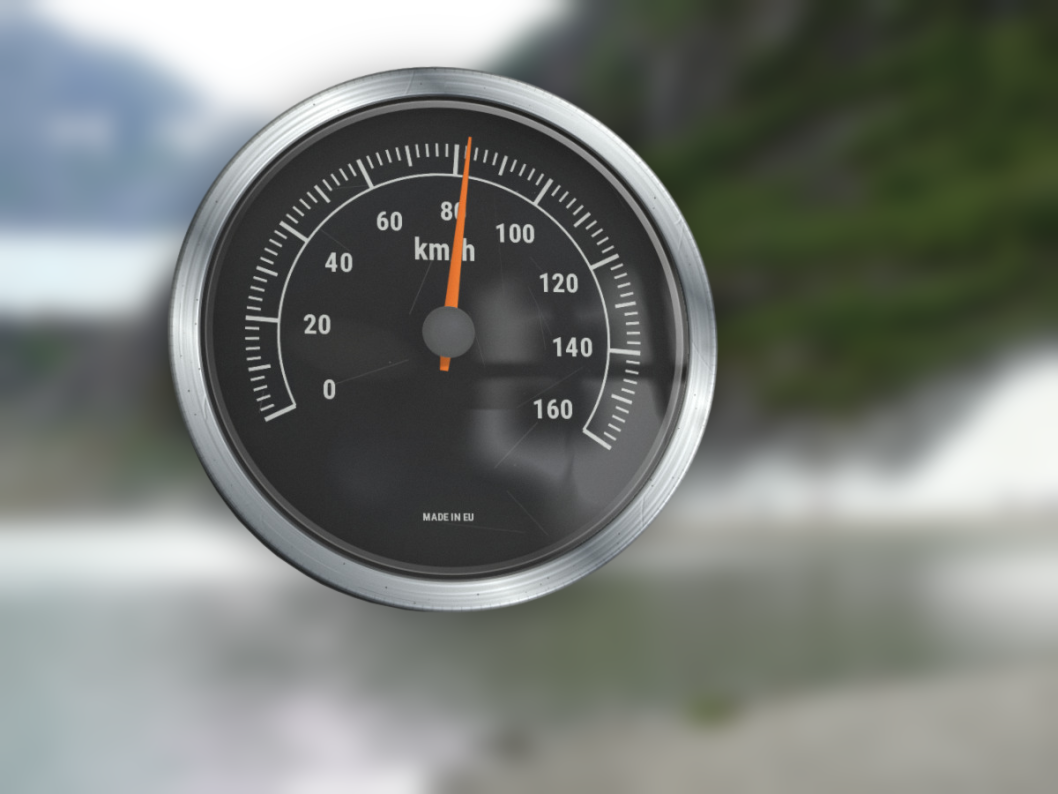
**82** km/h
